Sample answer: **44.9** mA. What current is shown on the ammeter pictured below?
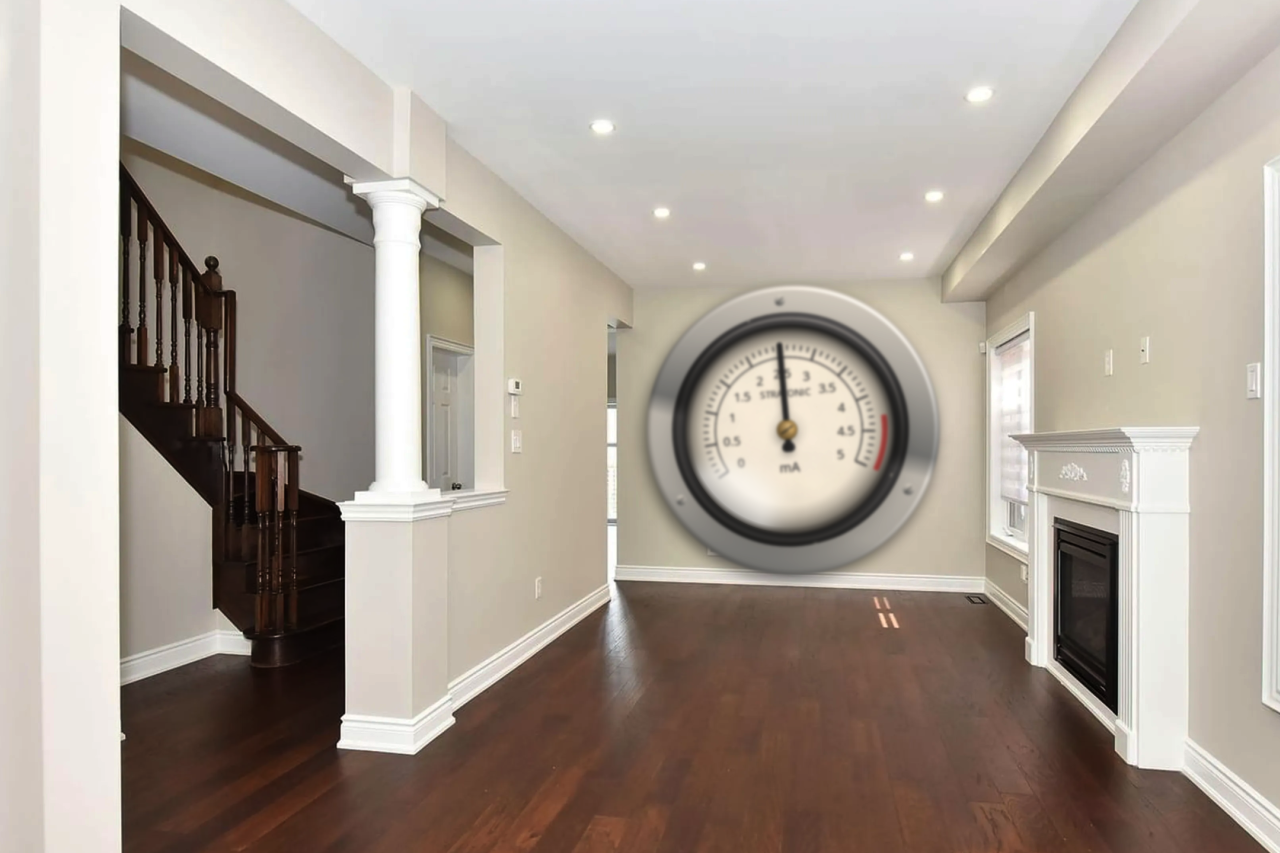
**2.5** mA
